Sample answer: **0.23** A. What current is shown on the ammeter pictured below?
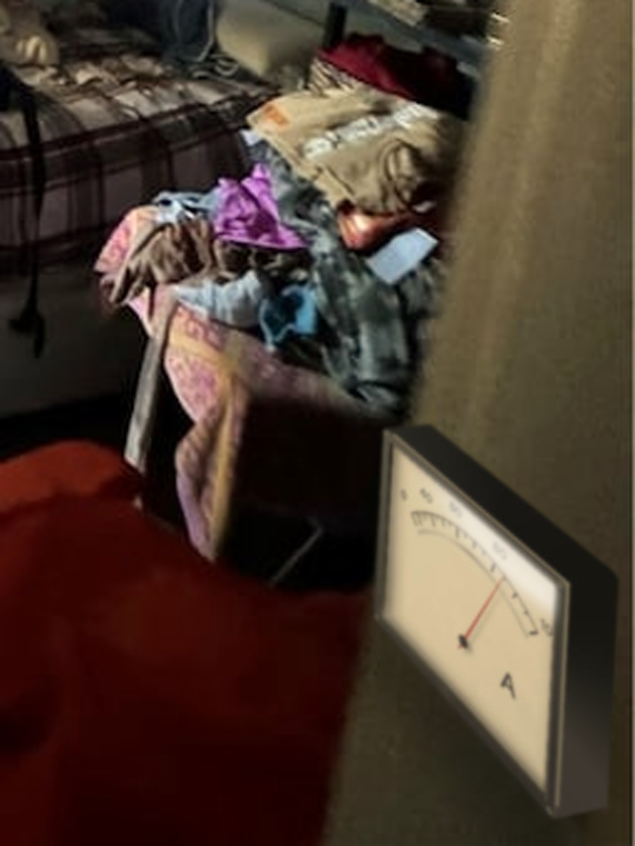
**85** A
